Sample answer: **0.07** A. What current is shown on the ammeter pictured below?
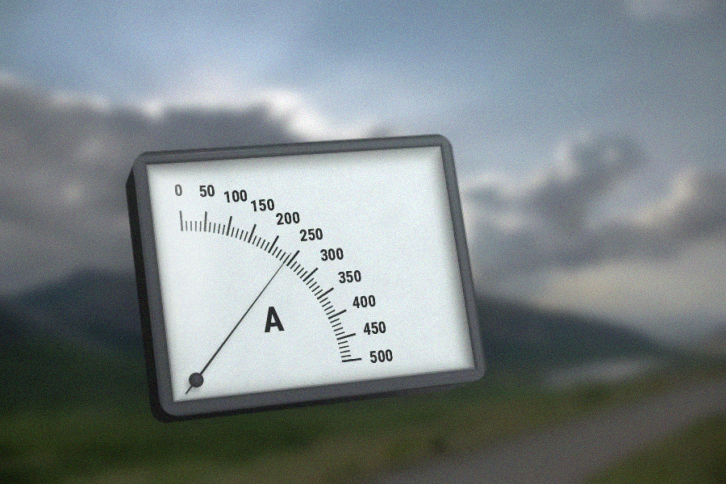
**240** A
